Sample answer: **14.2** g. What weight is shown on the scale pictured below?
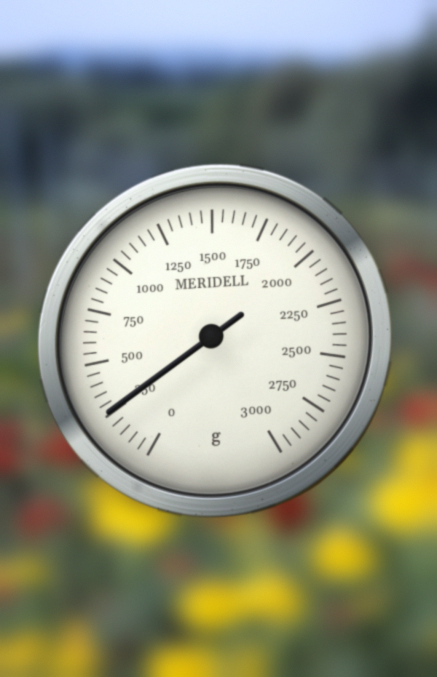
**250** g
